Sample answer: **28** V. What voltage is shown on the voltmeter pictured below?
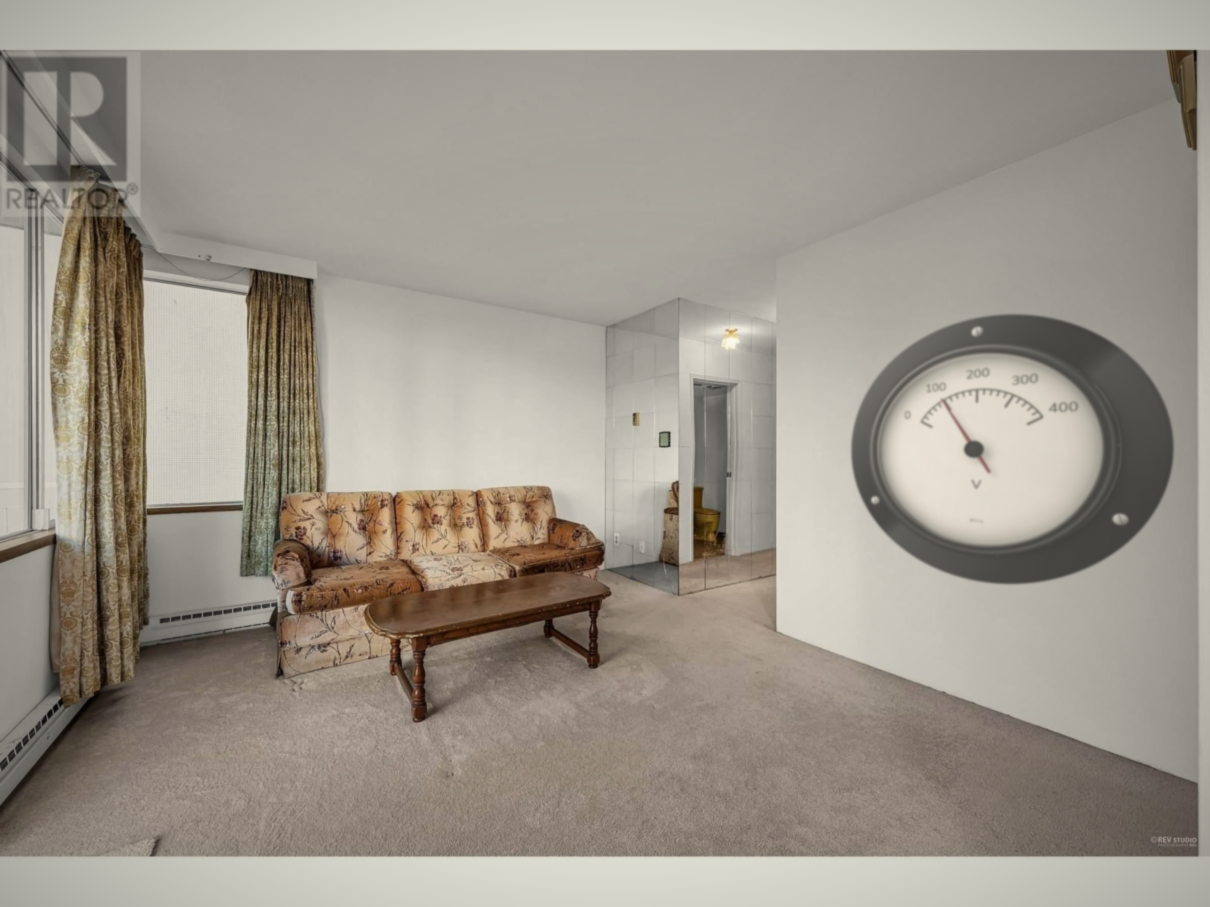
**100** V
